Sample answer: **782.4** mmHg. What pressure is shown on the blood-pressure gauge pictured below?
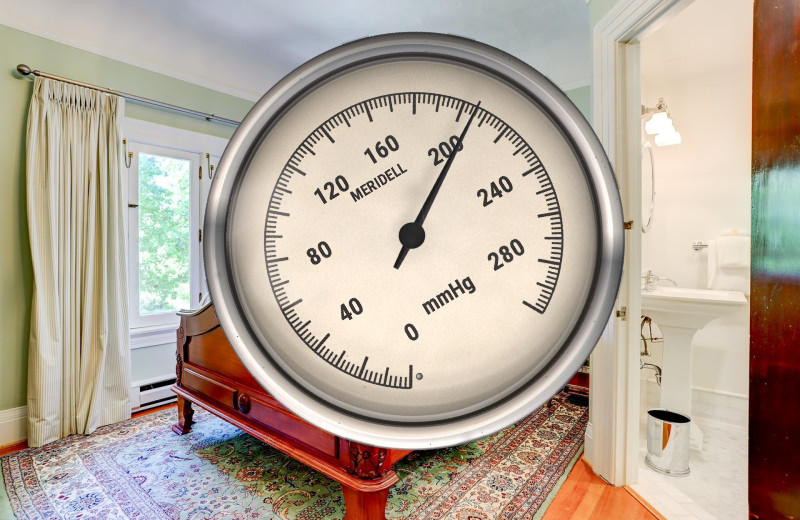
**206** mmHg
